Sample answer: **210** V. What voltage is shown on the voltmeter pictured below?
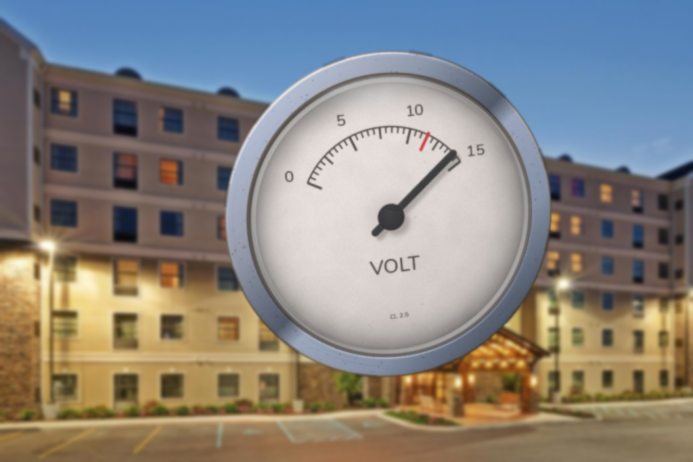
**14** V
